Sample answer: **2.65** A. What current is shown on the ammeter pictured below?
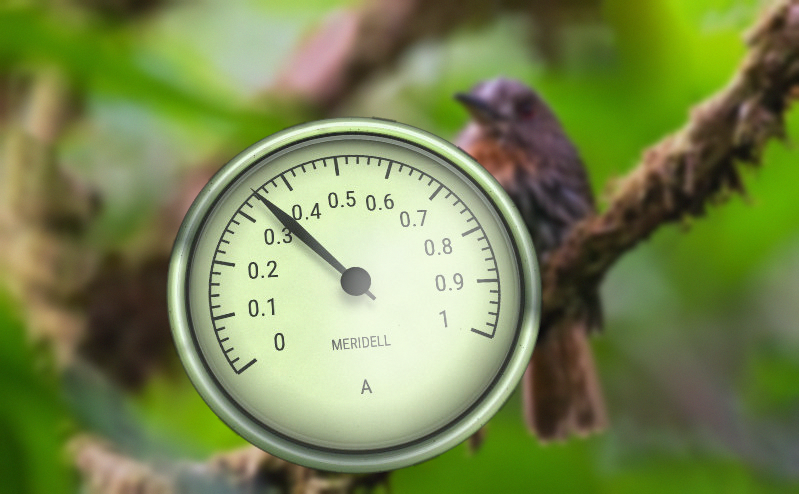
**0.34** A
